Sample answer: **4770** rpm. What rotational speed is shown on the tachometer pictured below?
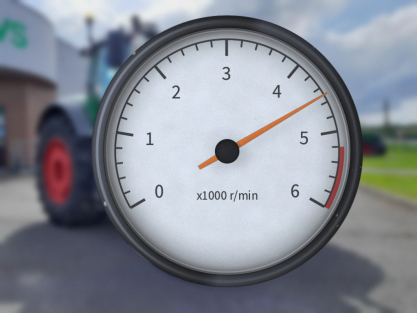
**4500** rpm
